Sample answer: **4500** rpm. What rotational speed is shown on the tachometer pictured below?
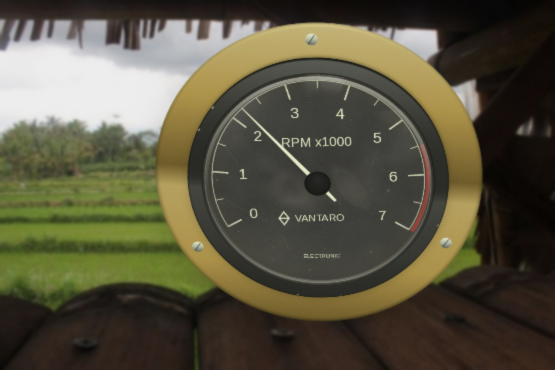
**2250** rpm
